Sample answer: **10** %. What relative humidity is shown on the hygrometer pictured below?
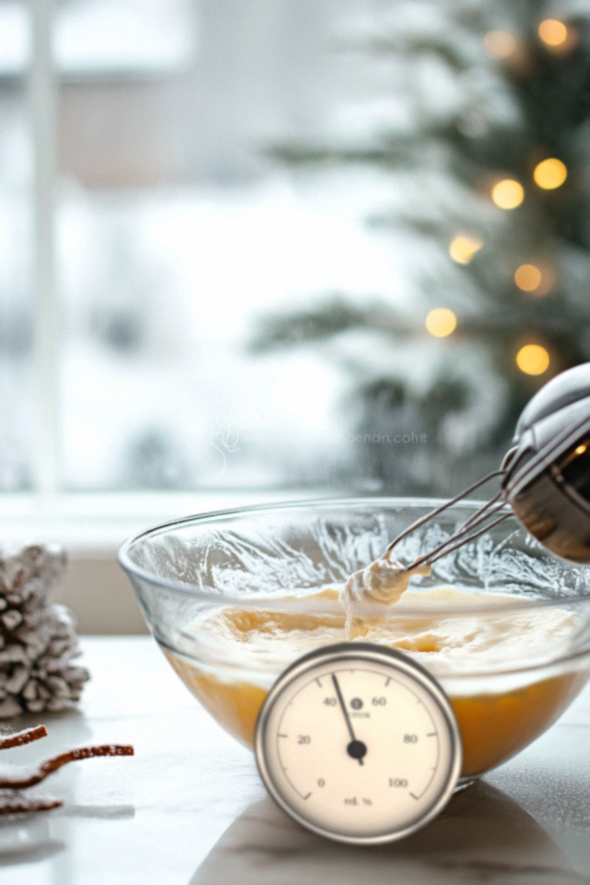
**45** %
